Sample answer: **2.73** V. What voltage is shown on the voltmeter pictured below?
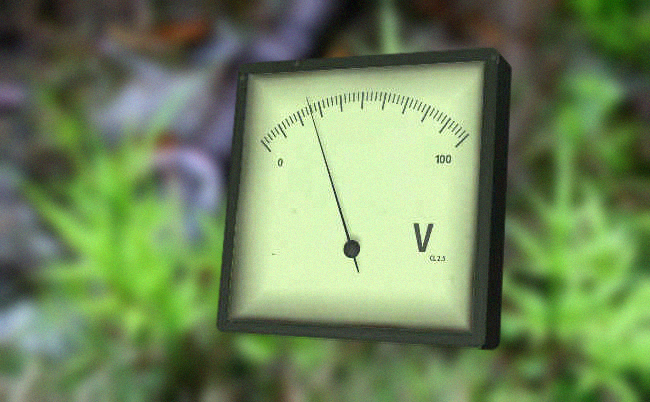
**26** V
